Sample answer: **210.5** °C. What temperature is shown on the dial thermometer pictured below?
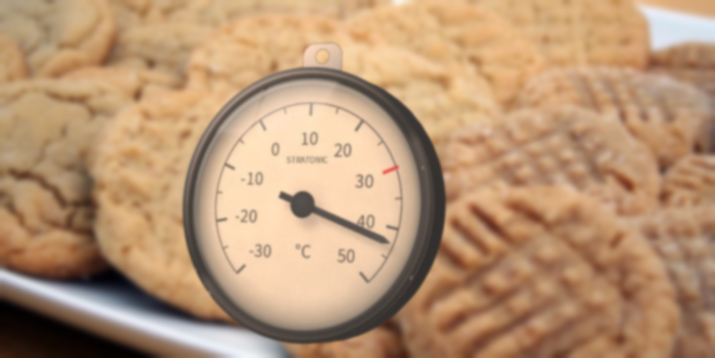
**42.5** °C
